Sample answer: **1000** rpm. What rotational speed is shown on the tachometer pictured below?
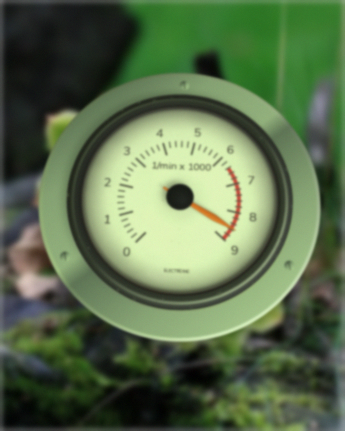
**8600** rpm
